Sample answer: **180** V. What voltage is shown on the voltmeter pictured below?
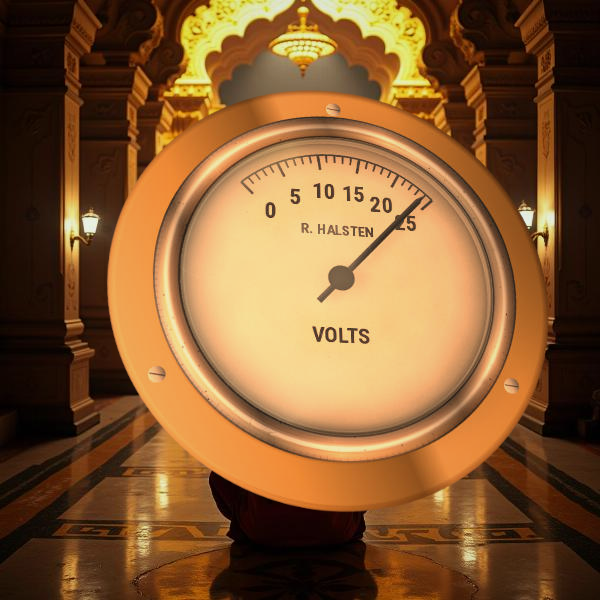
**24** V
